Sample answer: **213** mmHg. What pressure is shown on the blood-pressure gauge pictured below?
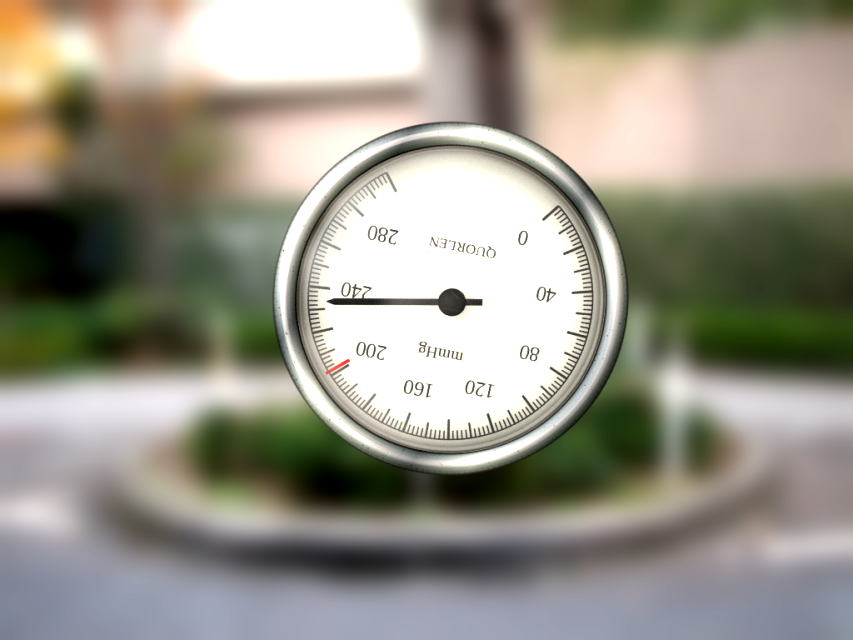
**234** mmHg
